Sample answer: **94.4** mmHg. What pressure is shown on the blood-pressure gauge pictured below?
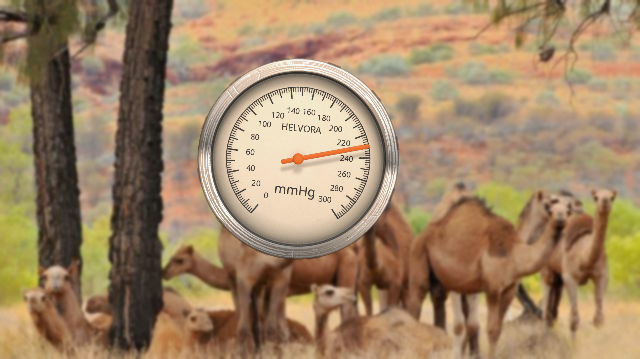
**230** mmHg
